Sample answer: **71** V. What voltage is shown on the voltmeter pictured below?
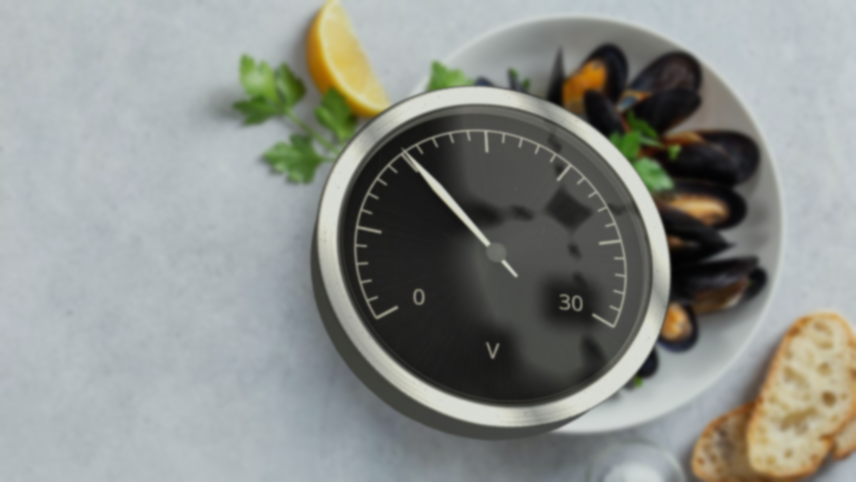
**10** V
